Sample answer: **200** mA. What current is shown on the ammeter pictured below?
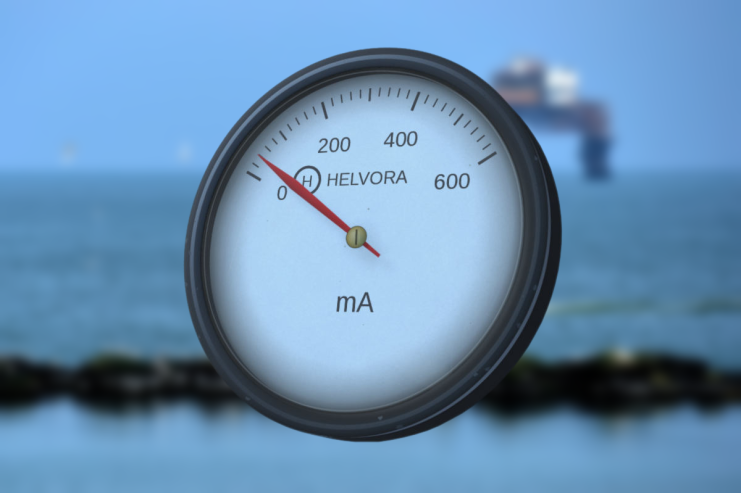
**40** mA
